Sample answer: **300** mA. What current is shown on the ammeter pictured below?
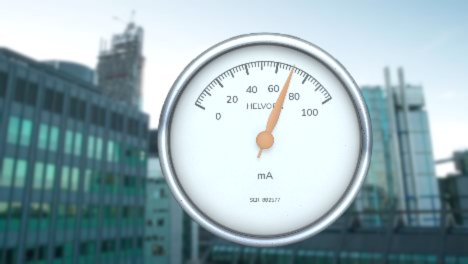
**70** mA
